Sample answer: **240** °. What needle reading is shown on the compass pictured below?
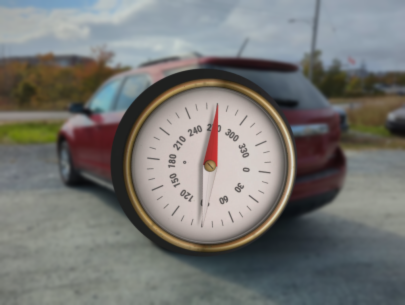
**270** °
